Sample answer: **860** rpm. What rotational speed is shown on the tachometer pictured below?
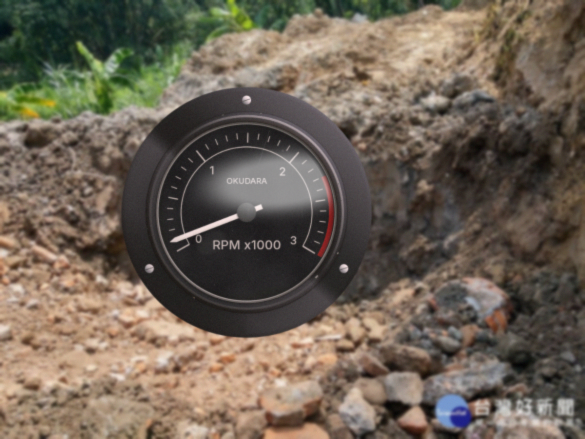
**100** rpm
